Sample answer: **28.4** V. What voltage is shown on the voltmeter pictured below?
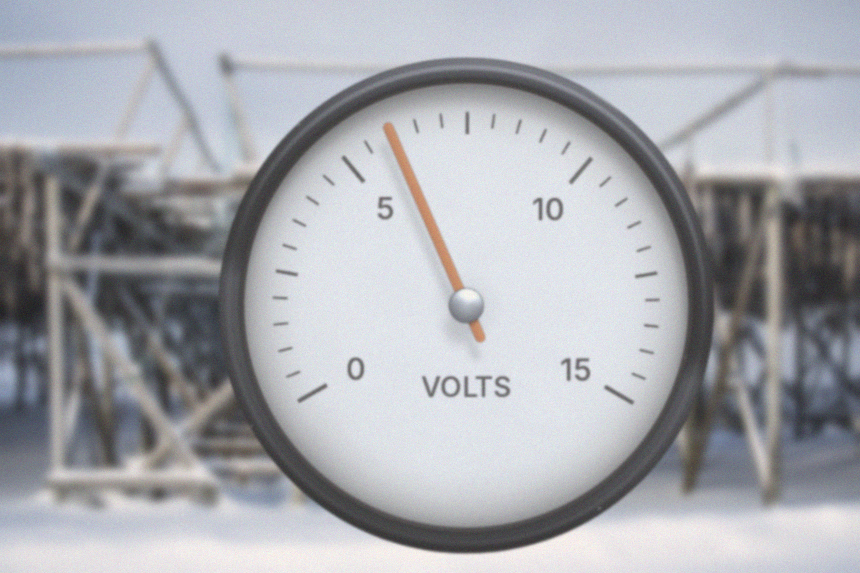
**6** V
